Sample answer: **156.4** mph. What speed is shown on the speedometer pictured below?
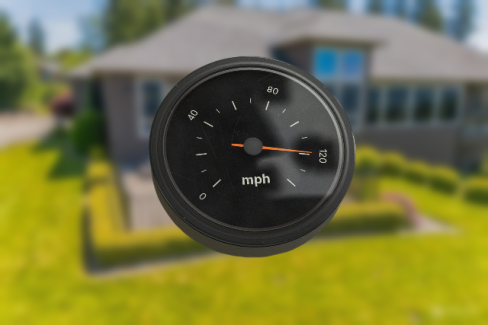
**120** mph
